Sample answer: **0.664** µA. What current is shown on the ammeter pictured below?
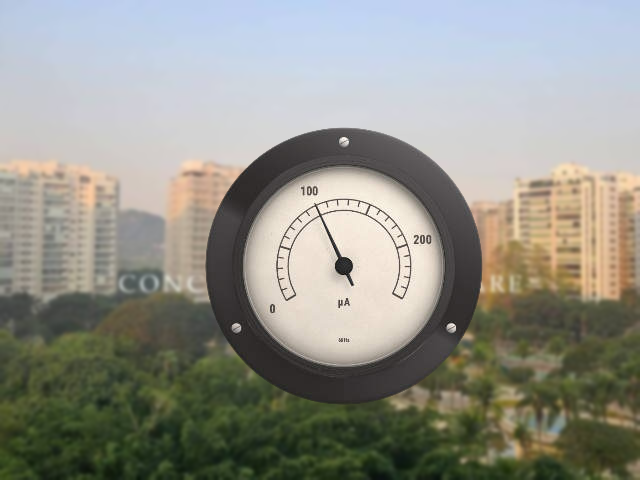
**100** µA
